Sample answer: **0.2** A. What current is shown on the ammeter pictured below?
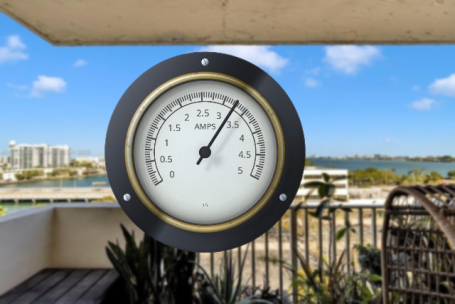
**3.25** A
